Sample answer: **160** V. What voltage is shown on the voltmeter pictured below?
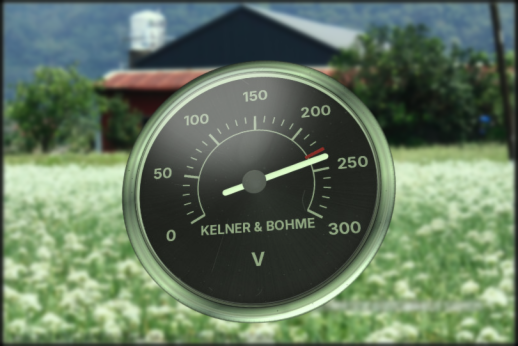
**240** V
